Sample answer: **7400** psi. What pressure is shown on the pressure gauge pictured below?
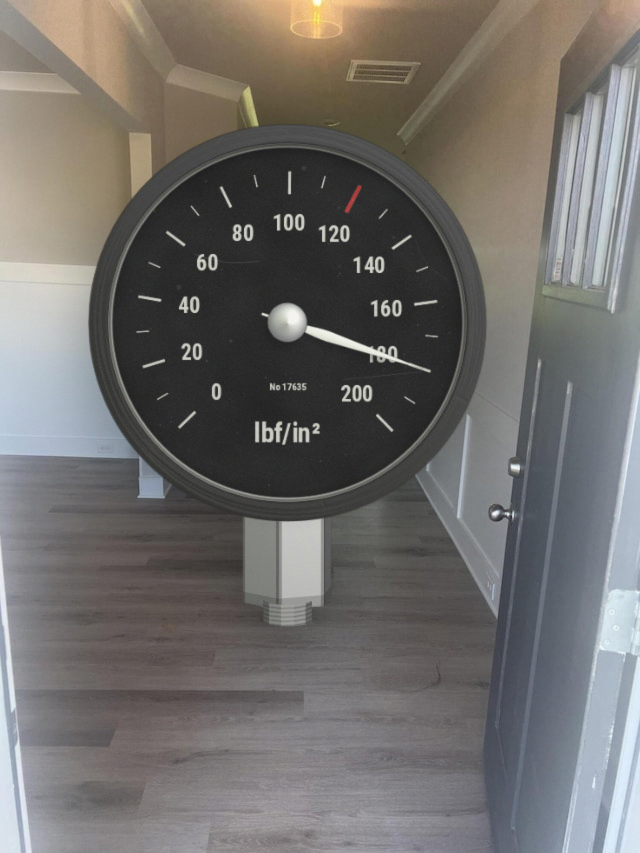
**180** psi
